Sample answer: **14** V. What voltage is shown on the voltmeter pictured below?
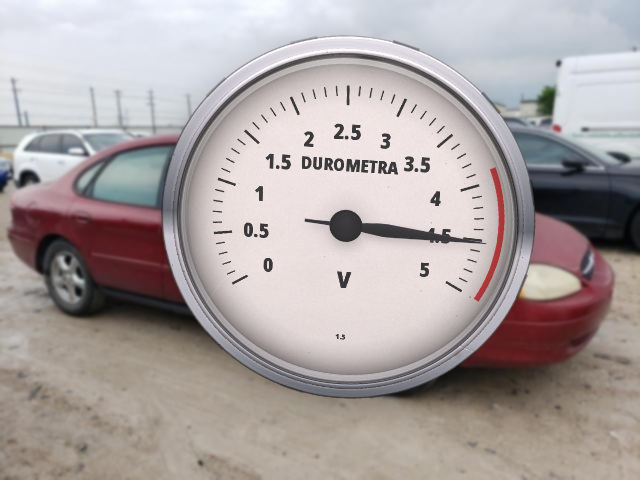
**4.5** V
